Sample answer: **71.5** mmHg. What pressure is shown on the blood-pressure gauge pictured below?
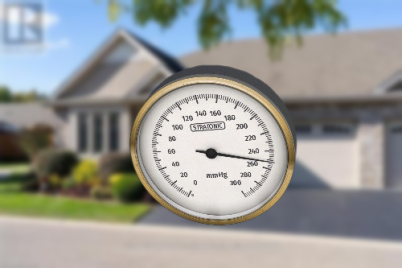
**250** mmHg
